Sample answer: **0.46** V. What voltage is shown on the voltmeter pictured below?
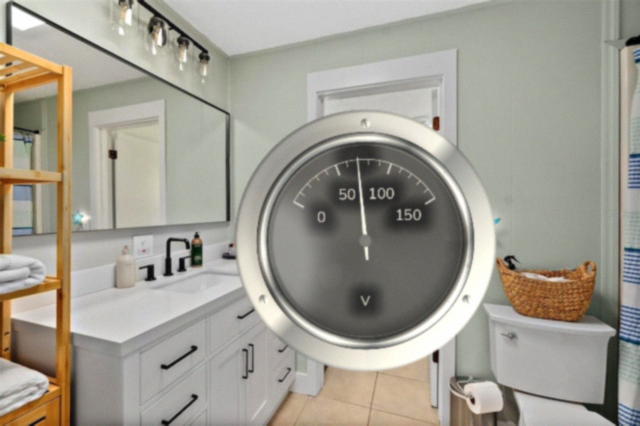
**70** V
